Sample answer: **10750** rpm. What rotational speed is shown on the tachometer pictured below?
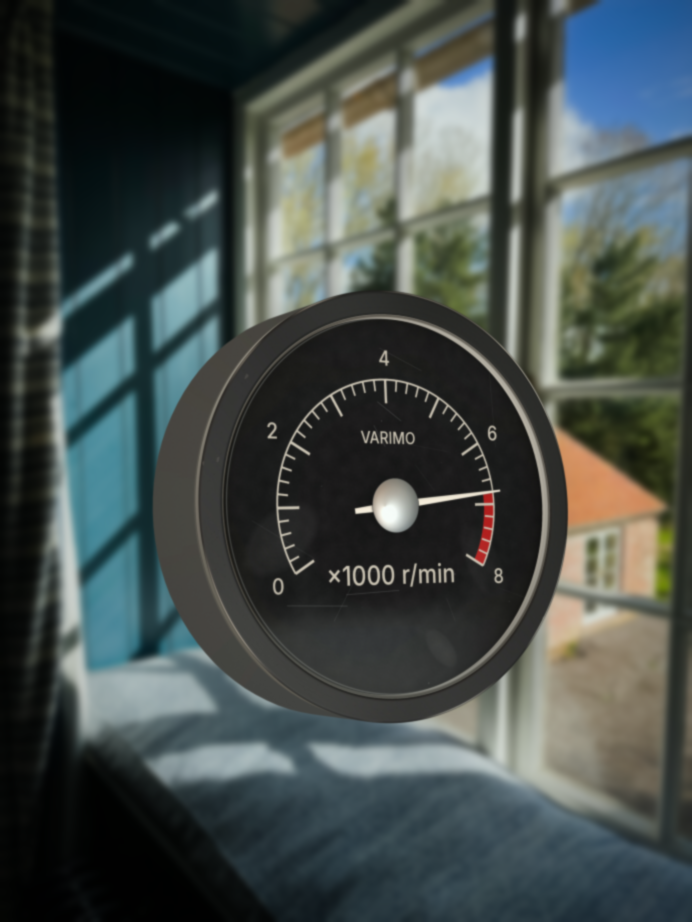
**6800** rpm
